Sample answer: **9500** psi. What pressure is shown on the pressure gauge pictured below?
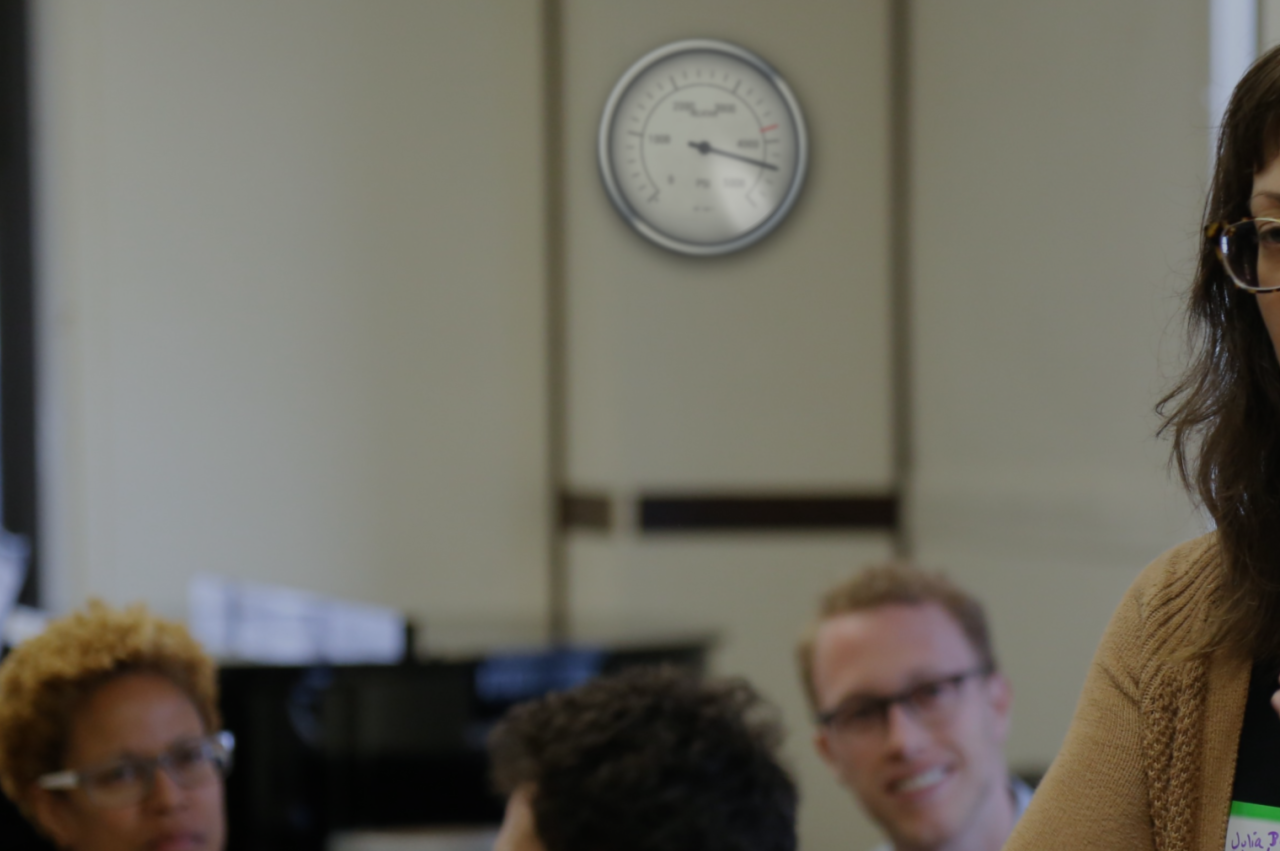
**4400** psi
